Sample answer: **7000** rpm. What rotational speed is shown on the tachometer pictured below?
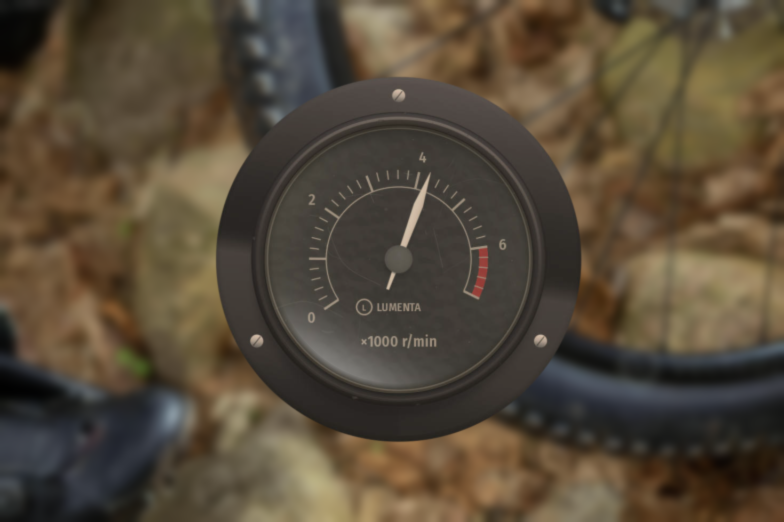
**4200** rpm
